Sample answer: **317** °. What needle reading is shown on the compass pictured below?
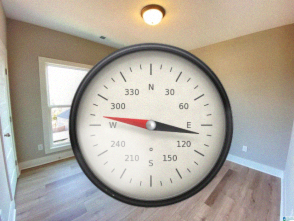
**280** °
